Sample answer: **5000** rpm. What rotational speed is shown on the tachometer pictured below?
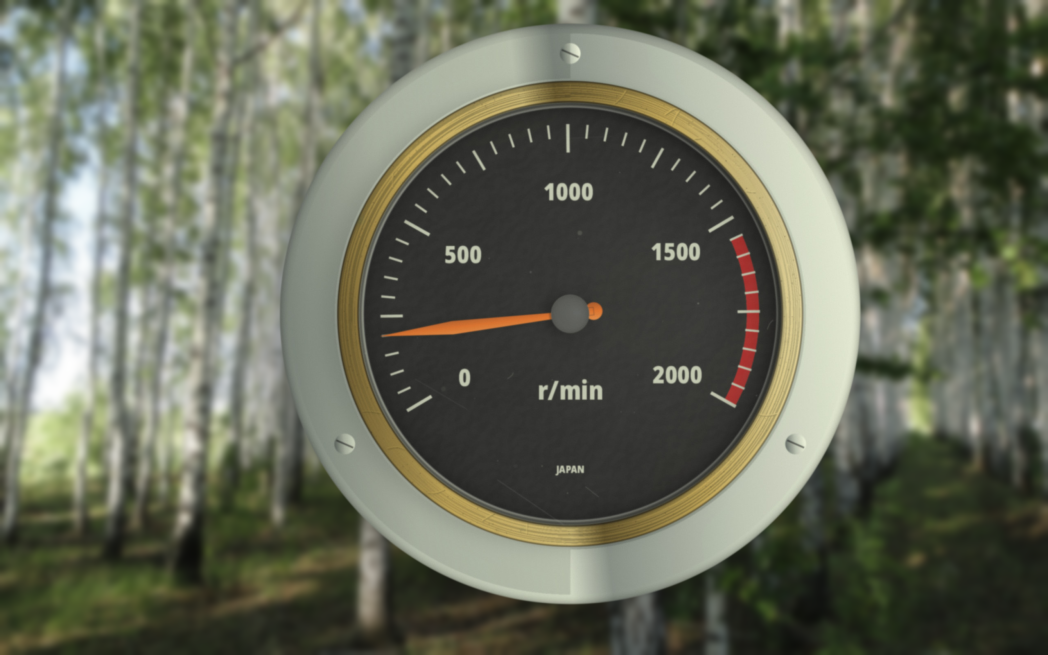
**200** rpm
